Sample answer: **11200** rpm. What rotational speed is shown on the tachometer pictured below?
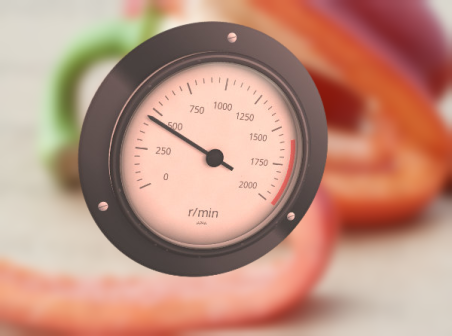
**450** rpm
